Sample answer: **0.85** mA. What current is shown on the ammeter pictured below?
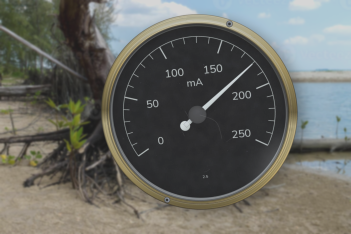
**180** mA
